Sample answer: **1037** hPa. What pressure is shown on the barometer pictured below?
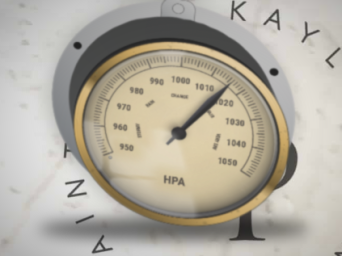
**1015** hPa
